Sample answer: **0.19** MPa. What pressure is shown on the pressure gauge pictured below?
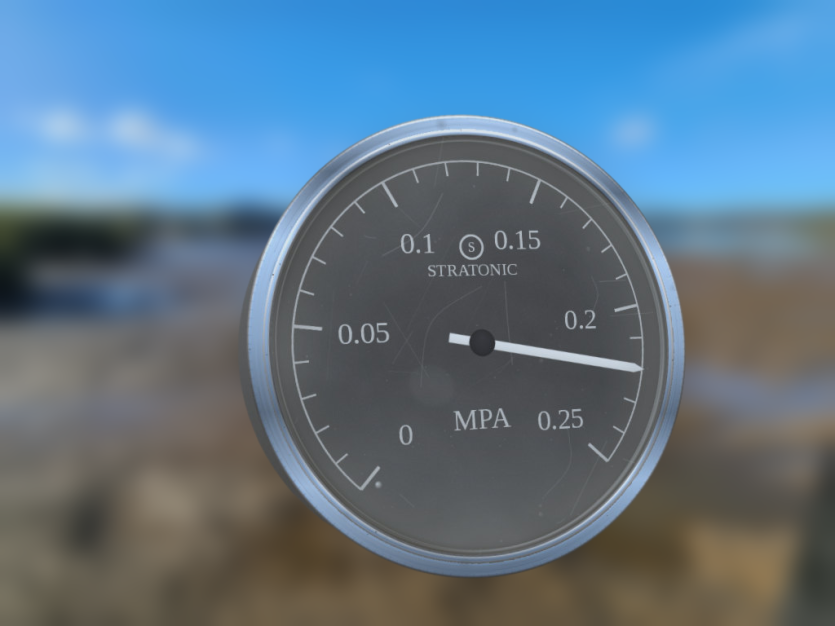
**0.22** MPa
